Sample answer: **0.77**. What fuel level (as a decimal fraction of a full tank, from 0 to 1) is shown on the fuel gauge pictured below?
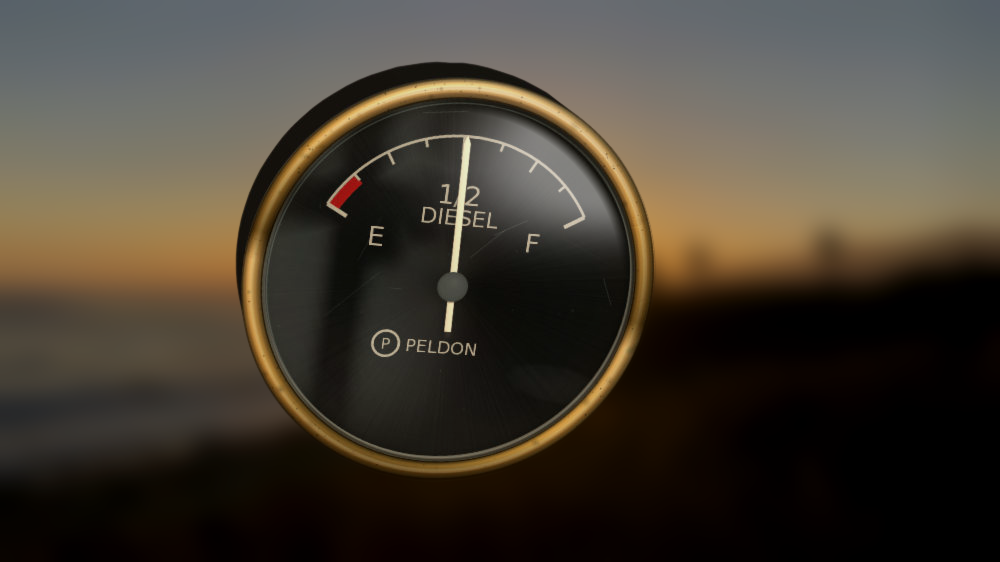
**0.5**
